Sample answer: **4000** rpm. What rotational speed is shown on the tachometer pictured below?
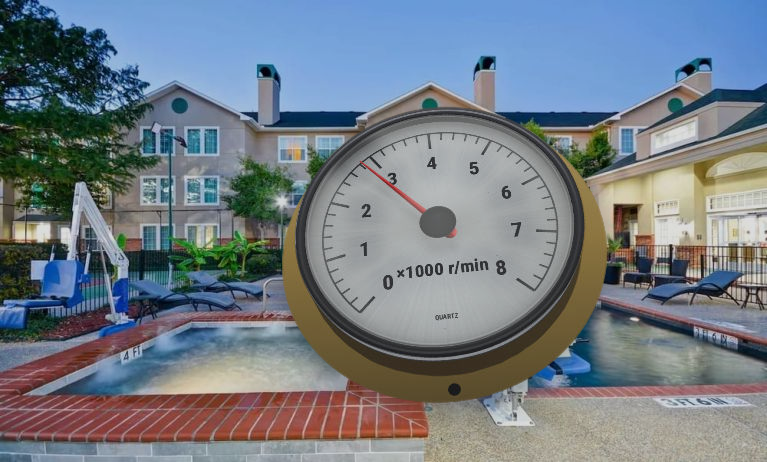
**2800** rpm
